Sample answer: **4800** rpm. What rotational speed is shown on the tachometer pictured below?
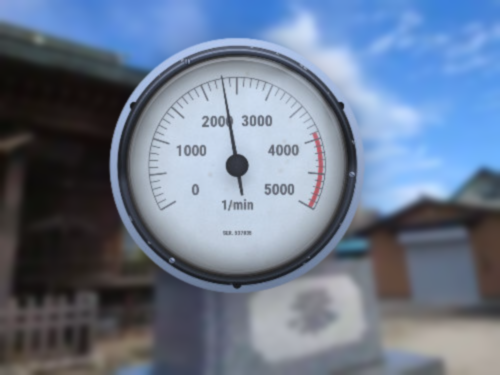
**2300** rpm
